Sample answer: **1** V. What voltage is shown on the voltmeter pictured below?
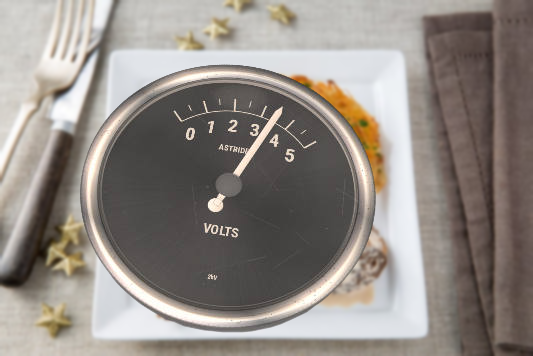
**3.5** V
